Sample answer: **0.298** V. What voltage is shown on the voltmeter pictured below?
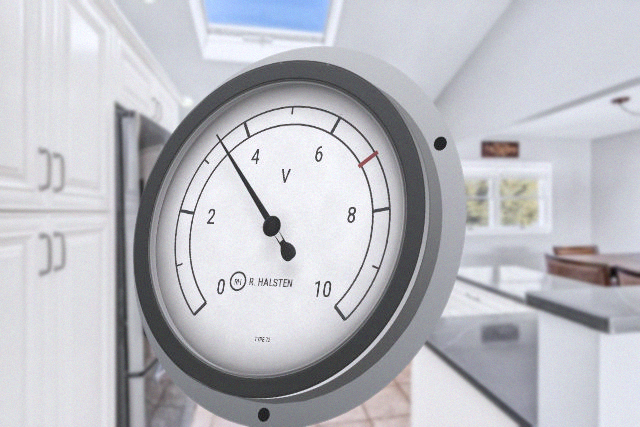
**3.5** V
